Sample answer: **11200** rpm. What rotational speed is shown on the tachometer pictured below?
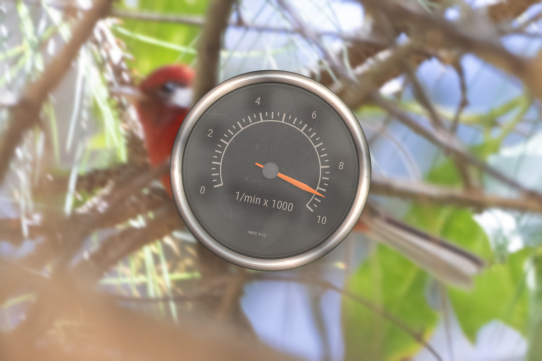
**9250** rpm
